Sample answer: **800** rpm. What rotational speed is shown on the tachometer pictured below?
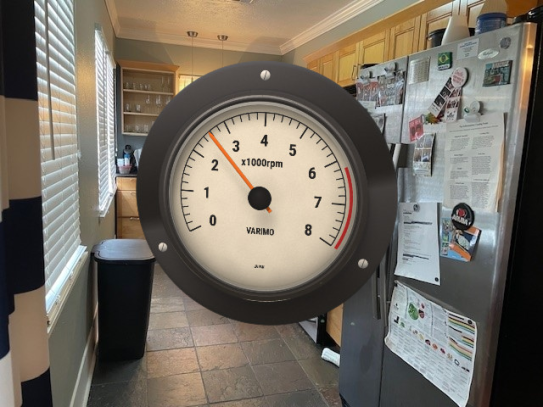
**2600** rpm
